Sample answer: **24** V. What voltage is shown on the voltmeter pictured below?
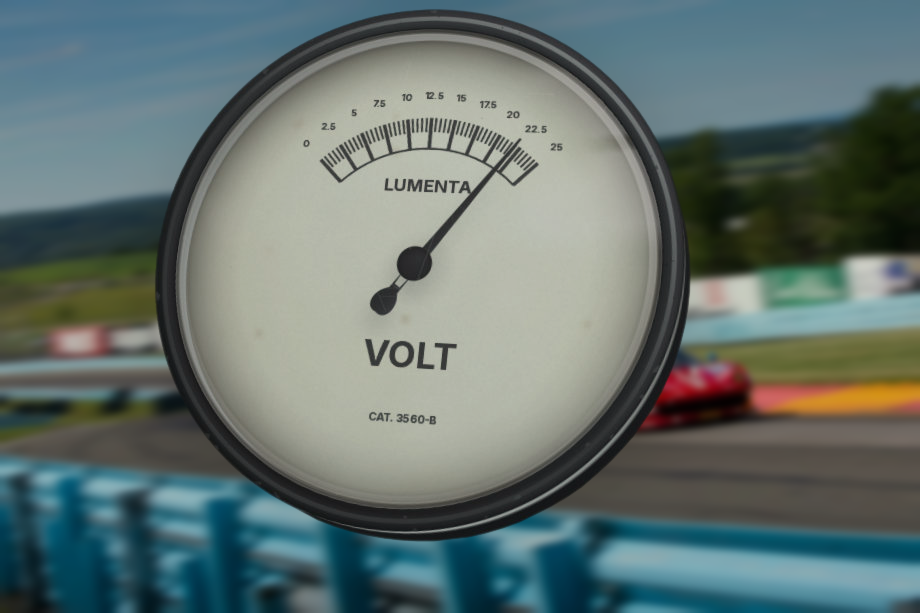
**22.5** V
